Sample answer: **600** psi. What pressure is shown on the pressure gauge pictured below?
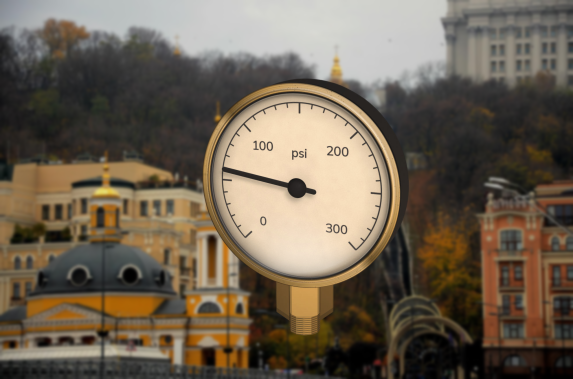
**60** psi
